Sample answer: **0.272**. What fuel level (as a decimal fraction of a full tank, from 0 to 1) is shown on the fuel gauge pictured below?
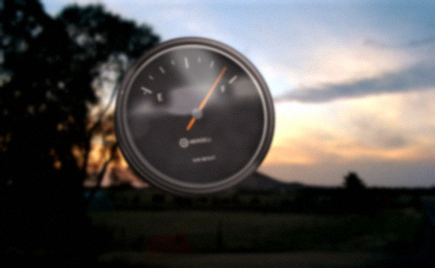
**0.875**
